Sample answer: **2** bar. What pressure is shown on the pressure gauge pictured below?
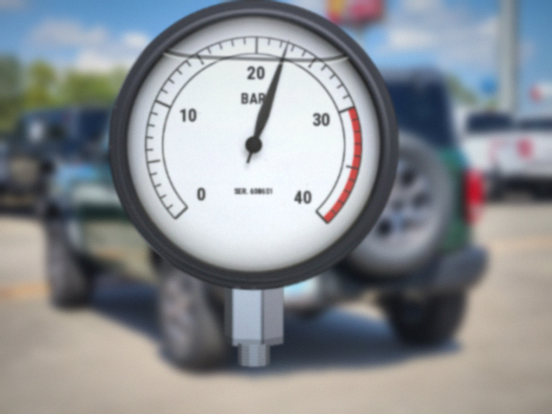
**22.5** bar
